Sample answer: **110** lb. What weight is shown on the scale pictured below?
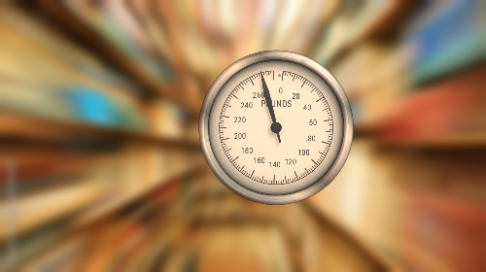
**270** lb
